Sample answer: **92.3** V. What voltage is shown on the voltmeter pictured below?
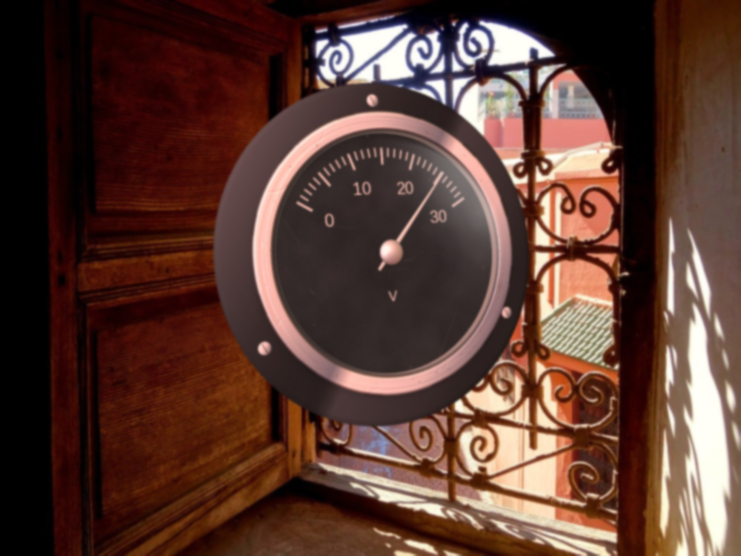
**25** V
